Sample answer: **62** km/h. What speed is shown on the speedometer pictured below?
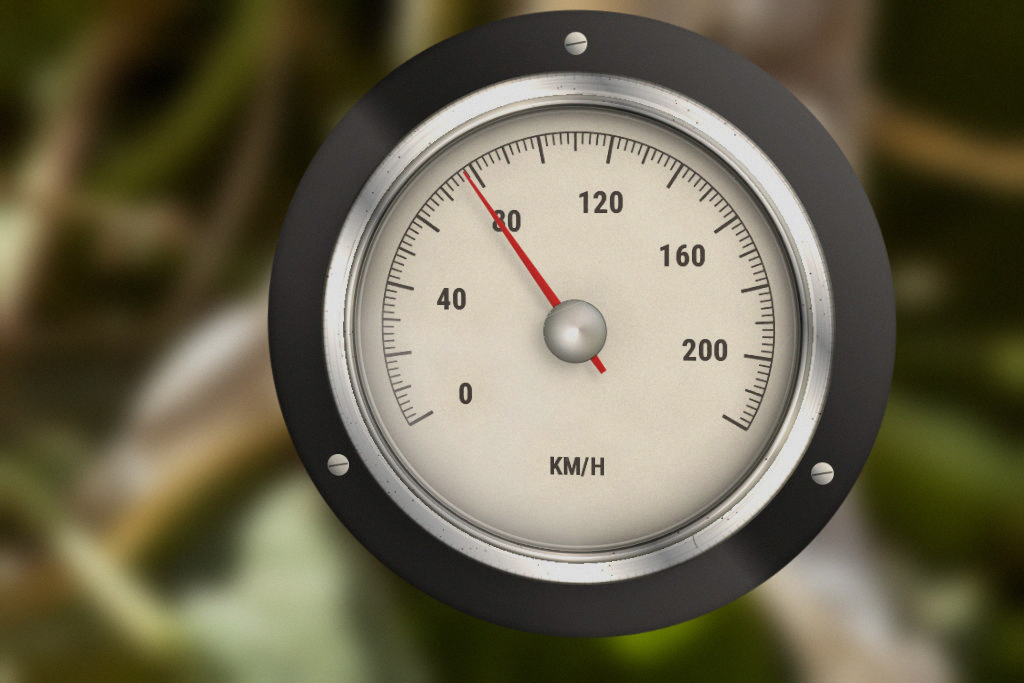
**78** km/h
